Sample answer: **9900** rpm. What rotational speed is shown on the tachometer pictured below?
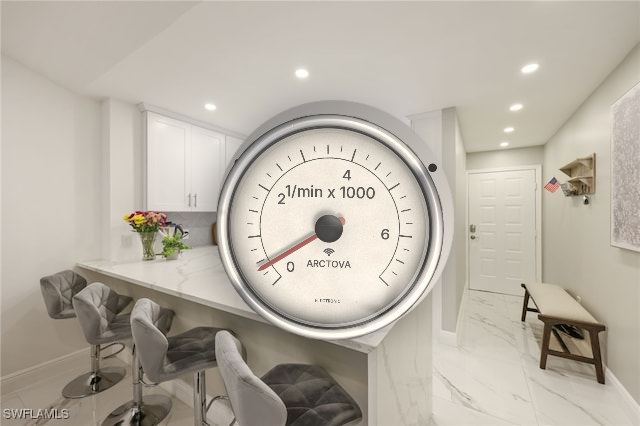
**375** rpm
